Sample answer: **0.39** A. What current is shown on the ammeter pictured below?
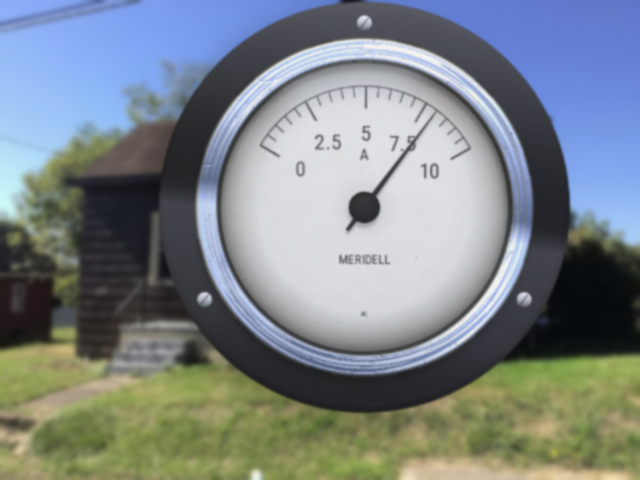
**8** A
